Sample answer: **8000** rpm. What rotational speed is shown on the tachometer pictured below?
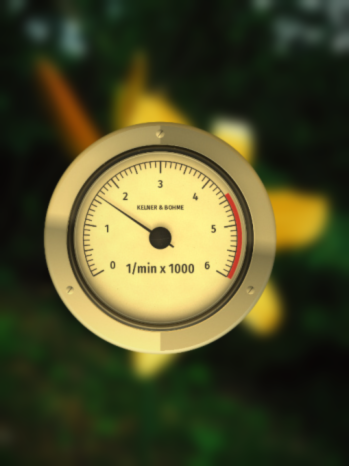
**1600** rpm
